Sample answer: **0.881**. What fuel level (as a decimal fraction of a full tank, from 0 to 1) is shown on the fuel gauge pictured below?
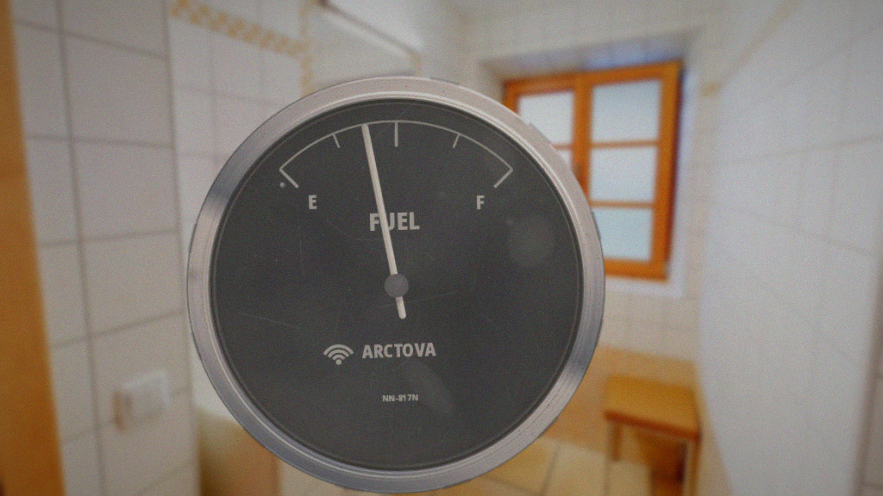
**0.375**
